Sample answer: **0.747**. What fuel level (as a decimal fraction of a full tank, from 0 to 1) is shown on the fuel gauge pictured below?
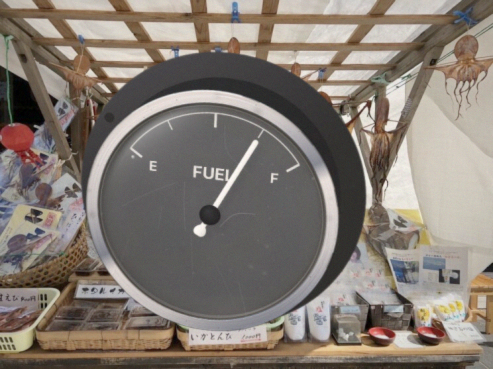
**0.75**
